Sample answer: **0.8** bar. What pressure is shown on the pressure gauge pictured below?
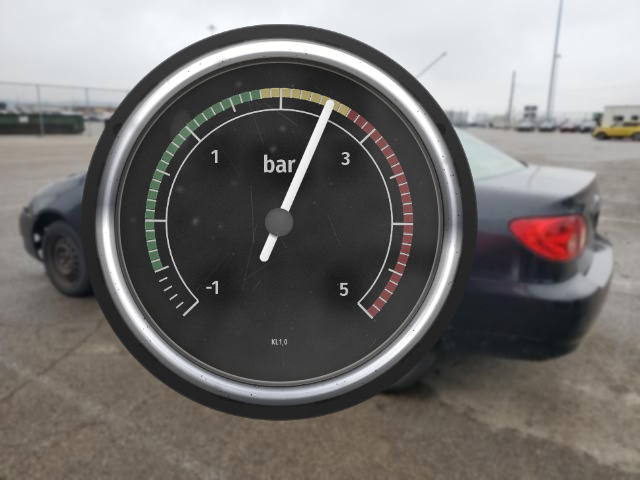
**2.5** bar
